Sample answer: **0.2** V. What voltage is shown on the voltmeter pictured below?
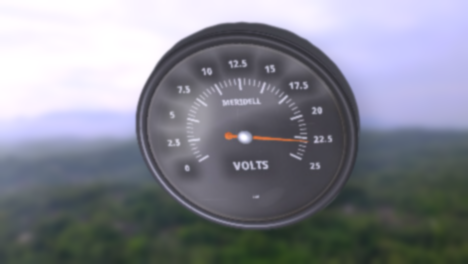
**22.5** V
